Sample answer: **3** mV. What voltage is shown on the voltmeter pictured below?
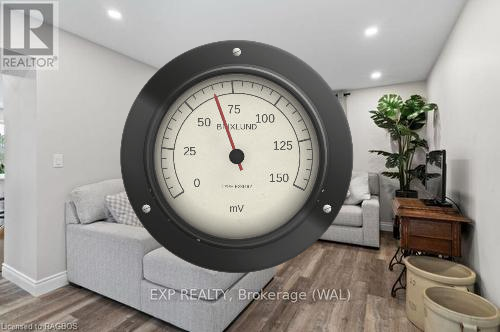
**65** mV
